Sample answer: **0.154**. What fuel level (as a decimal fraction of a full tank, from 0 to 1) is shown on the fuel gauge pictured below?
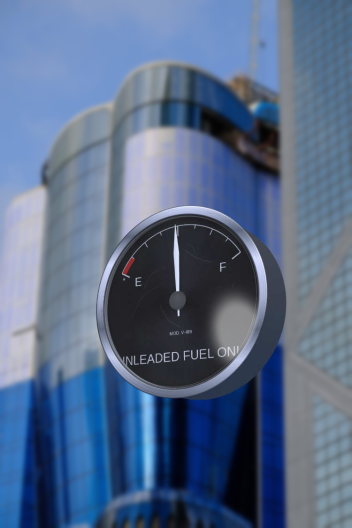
**0.5**
